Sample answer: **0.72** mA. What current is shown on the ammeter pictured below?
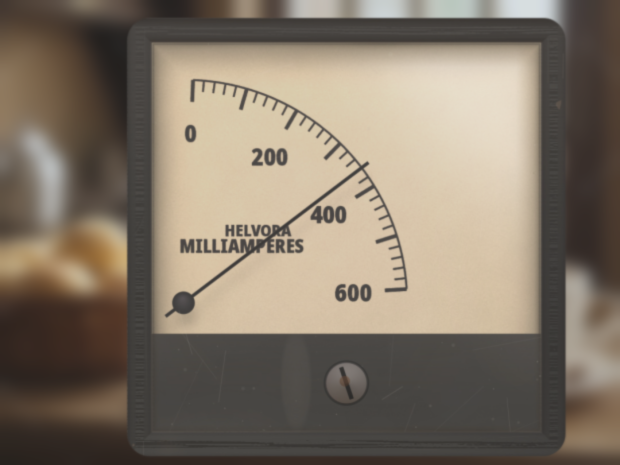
**360** mA
